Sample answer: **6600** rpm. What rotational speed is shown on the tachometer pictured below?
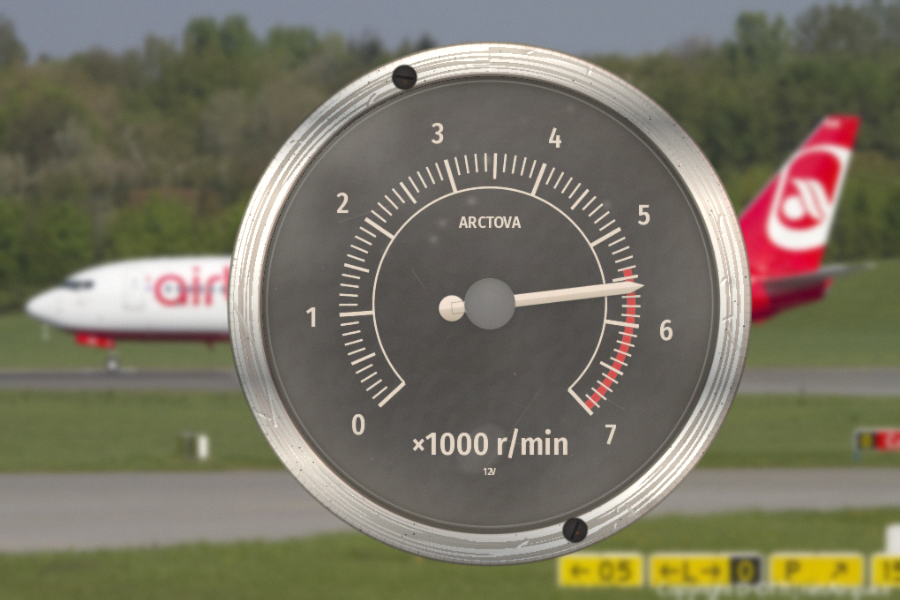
**5600** rpm
